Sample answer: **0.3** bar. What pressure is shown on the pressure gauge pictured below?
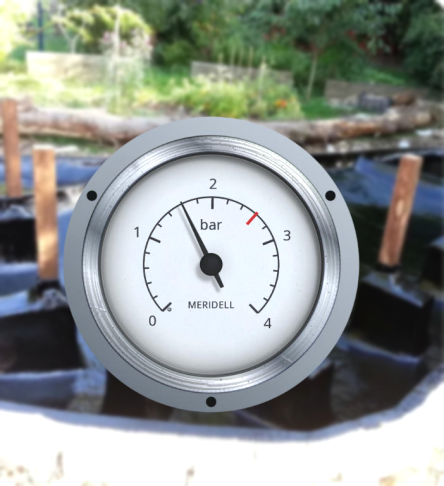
**1.6** bar
